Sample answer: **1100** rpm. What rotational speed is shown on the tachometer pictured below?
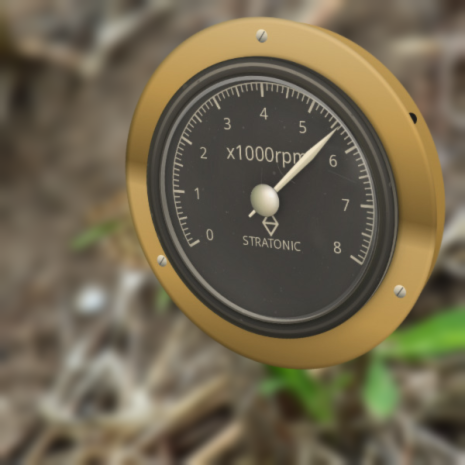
**5600** rpm
